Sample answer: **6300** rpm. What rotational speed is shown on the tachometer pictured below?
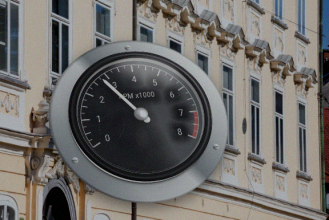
**2750** rpm
